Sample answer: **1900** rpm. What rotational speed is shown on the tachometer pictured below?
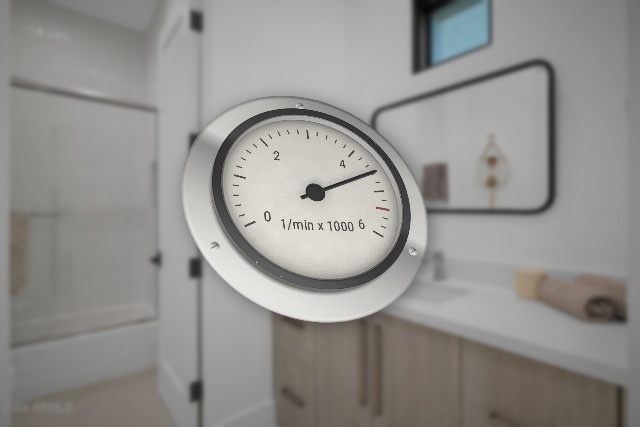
**4600** rpm
